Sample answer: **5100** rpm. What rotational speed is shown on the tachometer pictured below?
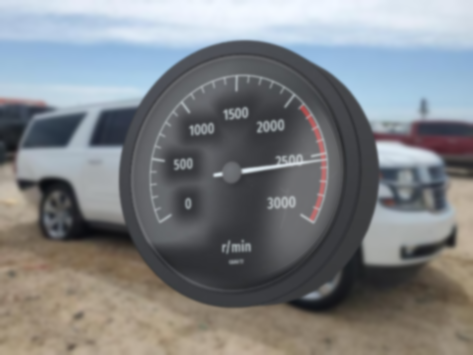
**2550** rpm
